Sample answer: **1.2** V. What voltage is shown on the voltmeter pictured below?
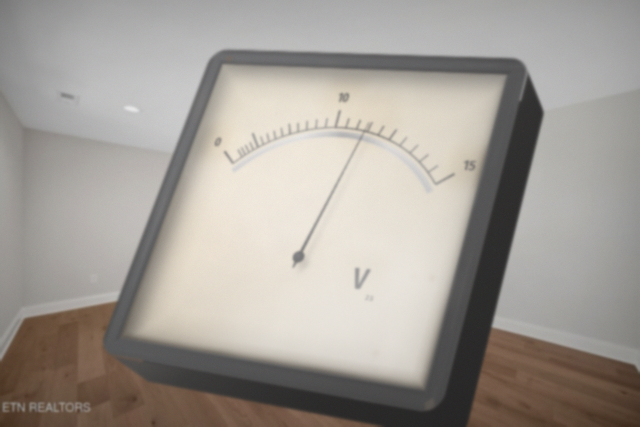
**11.5** V
